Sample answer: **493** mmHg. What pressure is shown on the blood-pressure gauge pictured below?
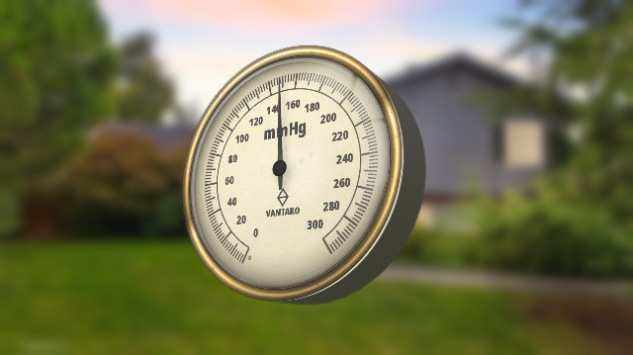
**150** mmHg
